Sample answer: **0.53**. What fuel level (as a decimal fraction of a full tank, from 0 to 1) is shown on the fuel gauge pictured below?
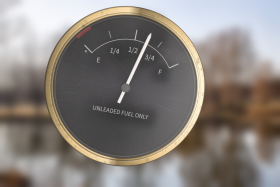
**0.625**
